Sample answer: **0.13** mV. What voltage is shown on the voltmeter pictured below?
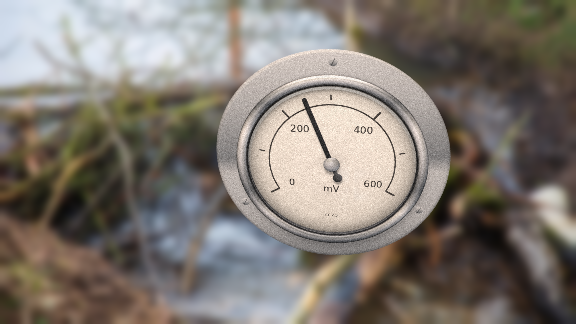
**250** mV
